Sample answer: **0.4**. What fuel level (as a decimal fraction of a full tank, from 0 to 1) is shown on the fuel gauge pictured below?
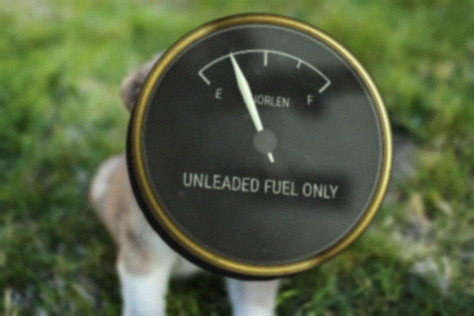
**0.25**
